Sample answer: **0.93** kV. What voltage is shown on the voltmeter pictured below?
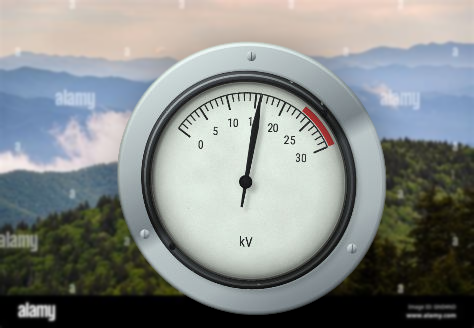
**16** kV
